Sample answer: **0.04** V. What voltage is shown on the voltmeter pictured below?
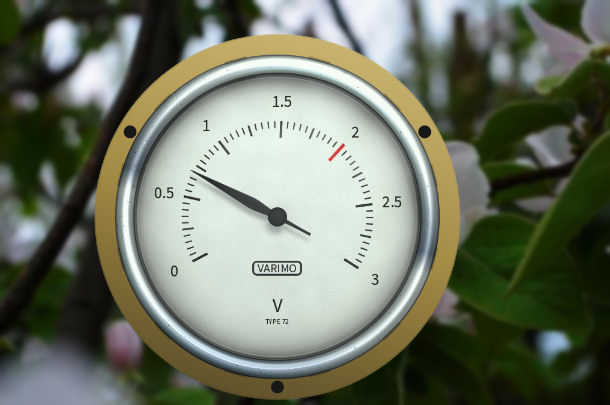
**0.7** V
